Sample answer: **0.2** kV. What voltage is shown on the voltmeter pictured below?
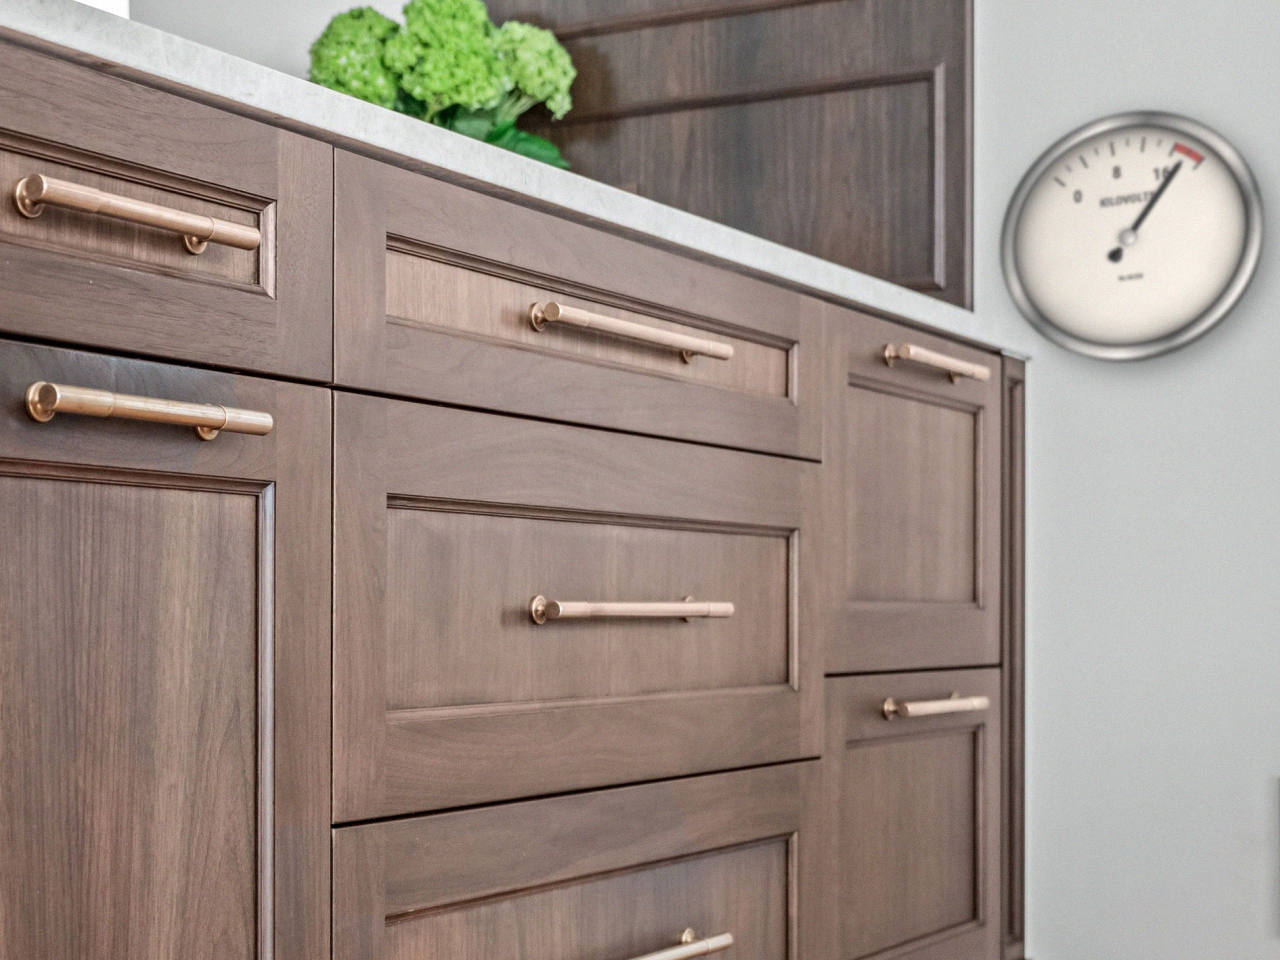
**18** kV
